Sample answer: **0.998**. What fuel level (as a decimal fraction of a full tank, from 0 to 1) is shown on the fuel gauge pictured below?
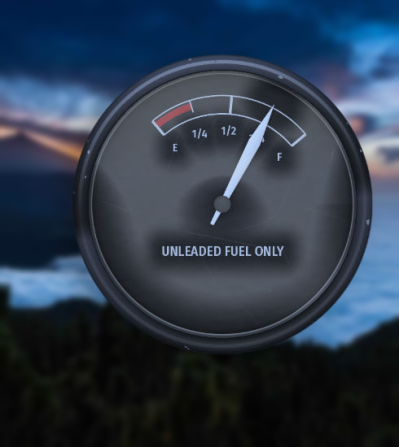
**0.75**
